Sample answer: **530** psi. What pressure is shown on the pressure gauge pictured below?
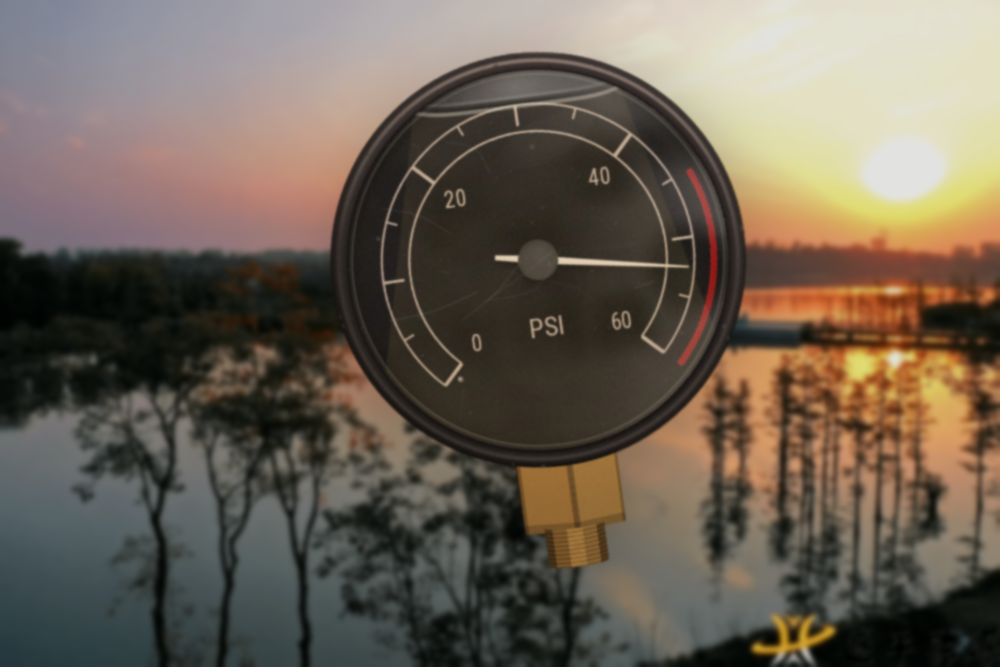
**52.5** psi
